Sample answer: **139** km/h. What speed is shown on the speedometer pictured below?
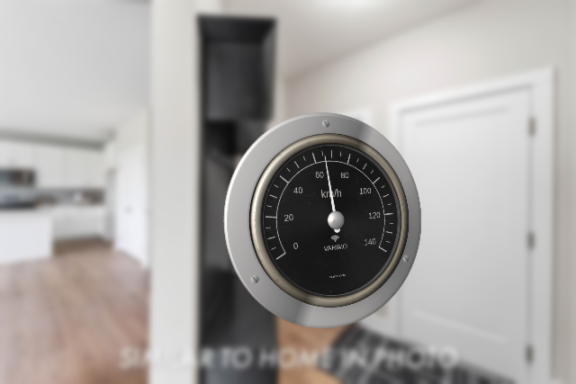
**65** km/h
